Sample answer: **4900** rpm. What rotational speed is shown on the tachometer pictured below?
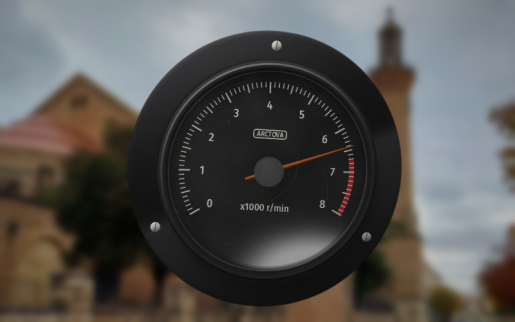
**6400** rpm
